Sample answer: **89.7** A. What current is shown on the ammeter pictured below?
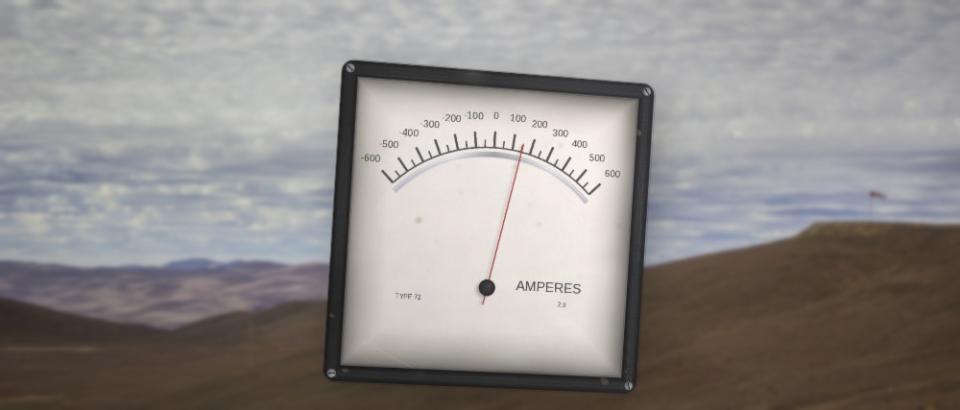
**150** A
